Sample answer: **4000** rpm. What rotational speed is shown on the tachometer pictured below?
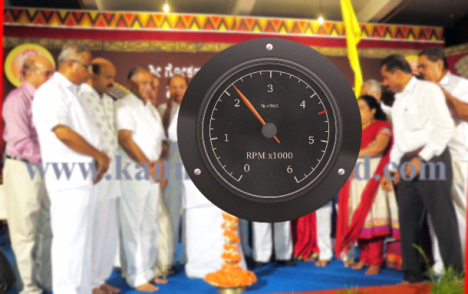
**2200** rpm
